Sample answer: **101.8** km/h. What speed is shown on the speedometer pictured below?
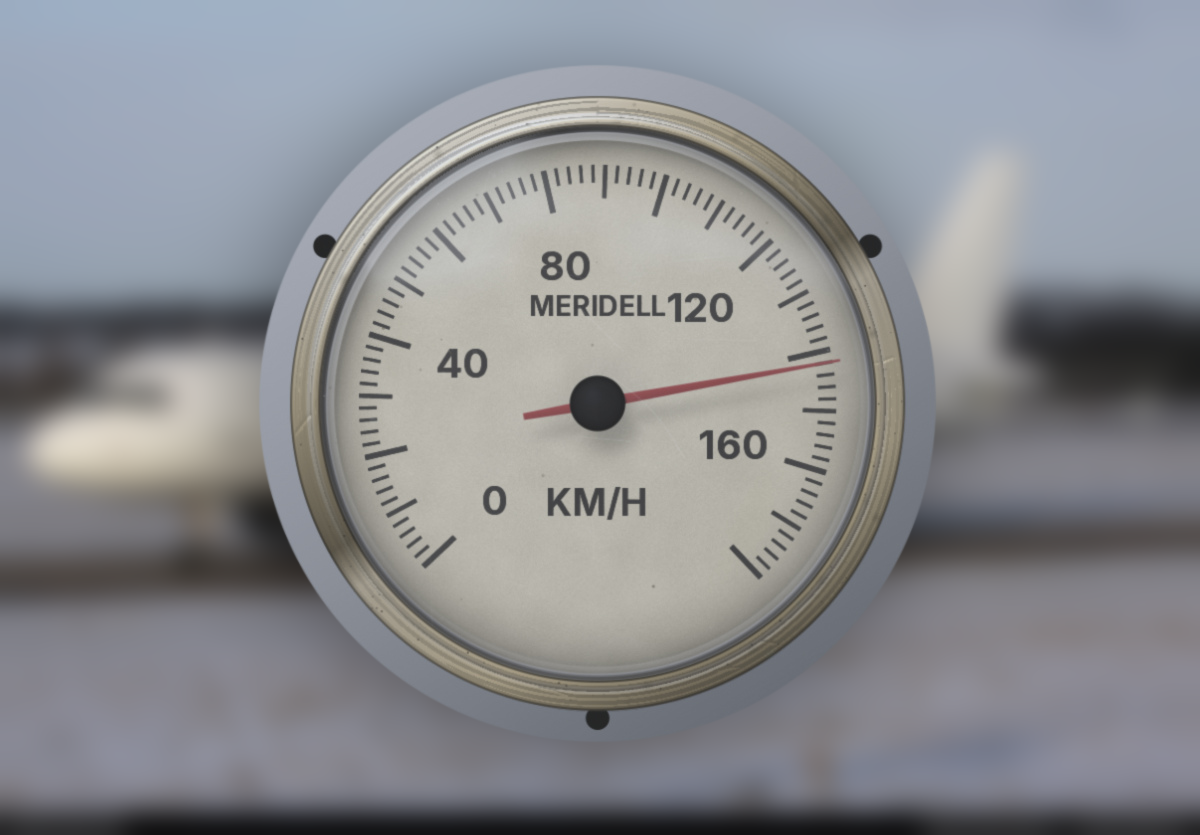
**142** km/h
